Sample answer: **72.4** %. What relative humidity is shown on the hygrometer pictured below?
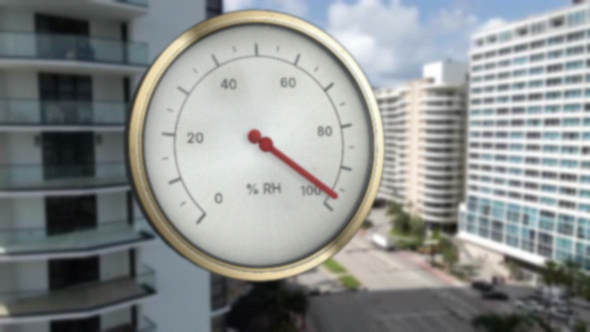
**97.5** %
